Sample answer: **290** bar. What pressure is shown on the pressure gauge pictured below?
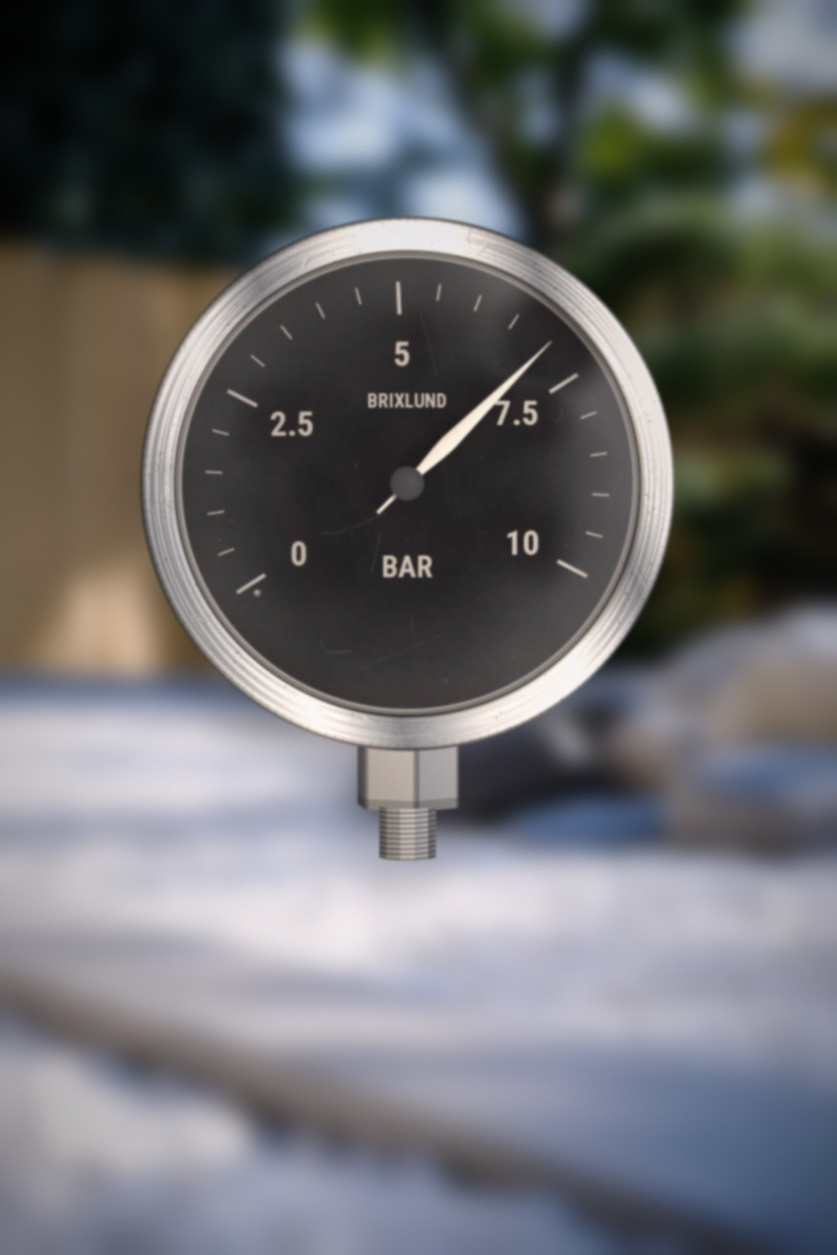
**7** bar
